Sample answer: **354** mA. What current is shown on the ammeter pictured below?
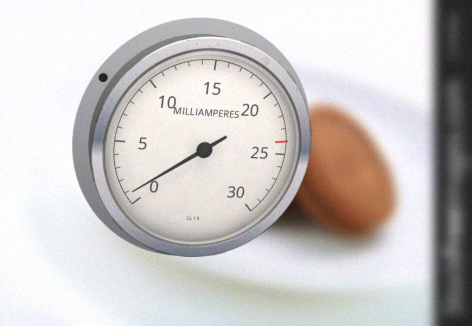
**1** mA
